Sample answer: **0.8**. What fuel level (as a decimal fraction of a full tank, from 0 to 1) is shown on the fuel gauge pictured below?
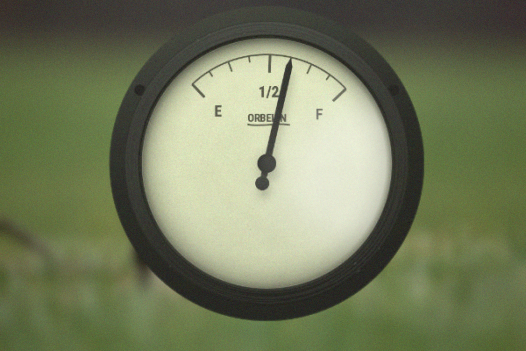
**0.625**
